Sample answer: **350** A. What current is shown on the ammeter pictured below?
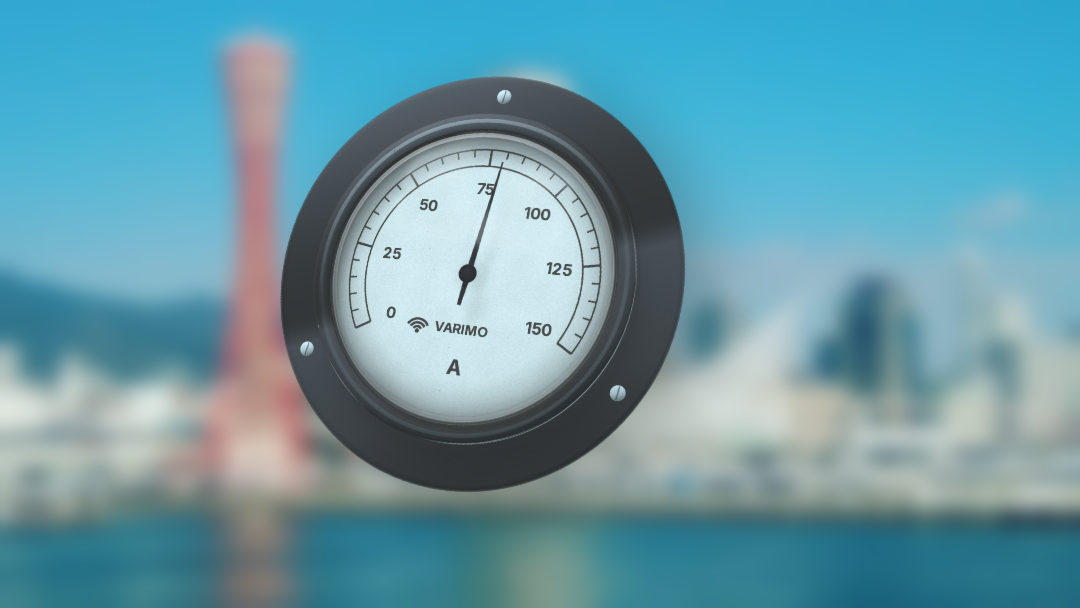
**80** A
